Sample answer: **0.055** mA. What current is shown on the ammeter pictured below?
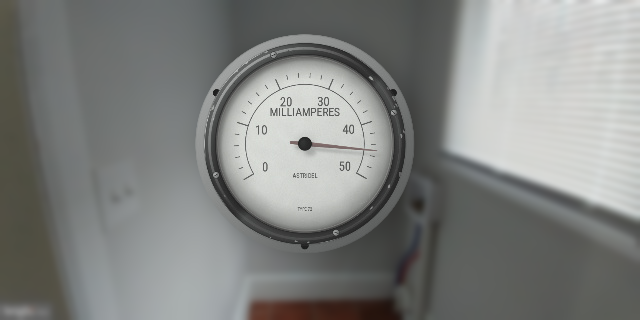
**45** mA
